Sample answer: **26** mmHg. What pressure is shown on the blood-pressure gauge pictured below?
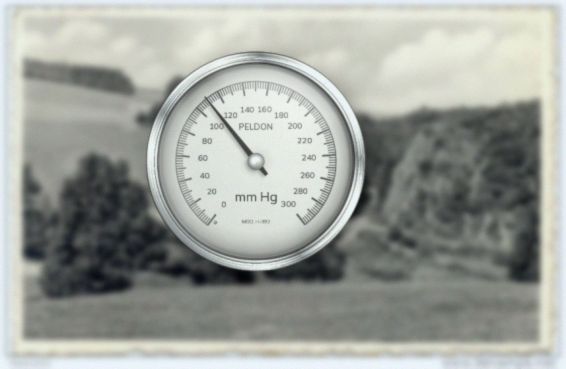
**110** mmHg
